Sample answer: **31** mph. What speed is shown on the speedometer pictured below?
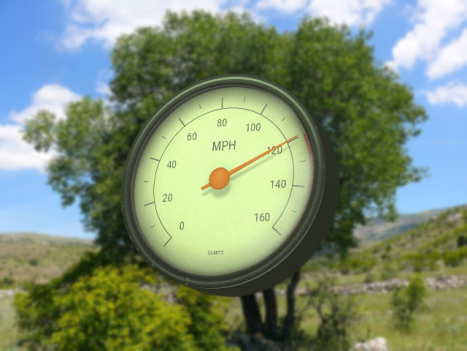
**120** mph
